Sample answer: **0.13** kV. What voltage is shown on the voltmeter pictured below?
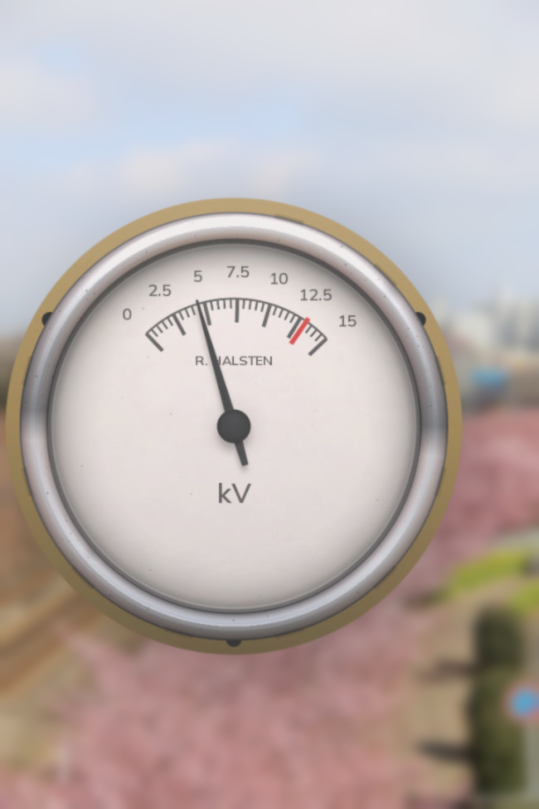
**4.5** kV
